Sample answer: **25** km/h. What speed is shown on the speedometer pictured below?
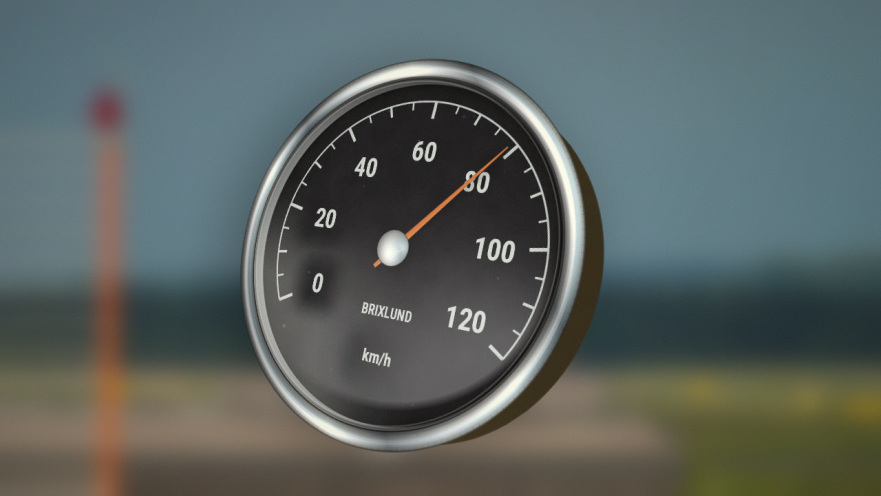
**80** km/h
